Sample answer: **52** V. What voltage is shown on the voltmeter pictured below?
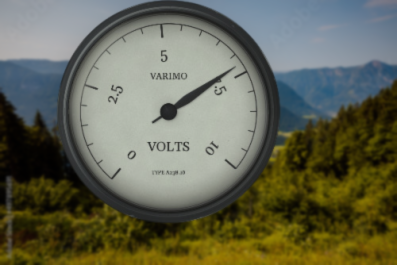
**7.25** V
